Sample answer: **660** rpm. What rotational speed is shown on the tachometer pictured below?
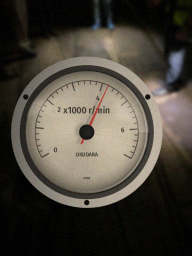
**4200** rpm
